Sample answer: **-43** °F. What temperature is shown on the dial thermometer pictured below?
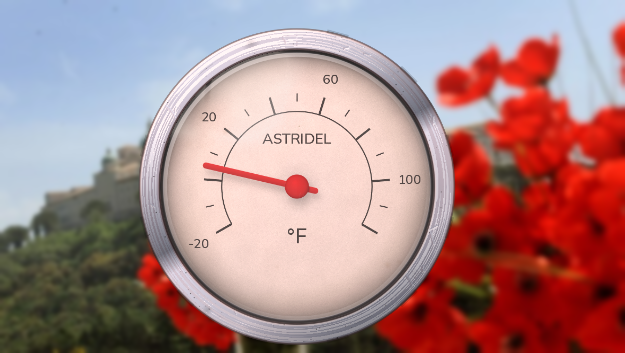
**5** °F
